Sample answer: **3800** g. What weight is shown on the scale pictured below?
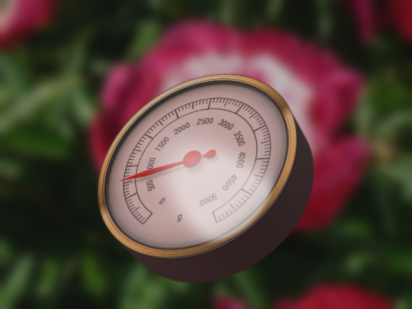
**750** g
